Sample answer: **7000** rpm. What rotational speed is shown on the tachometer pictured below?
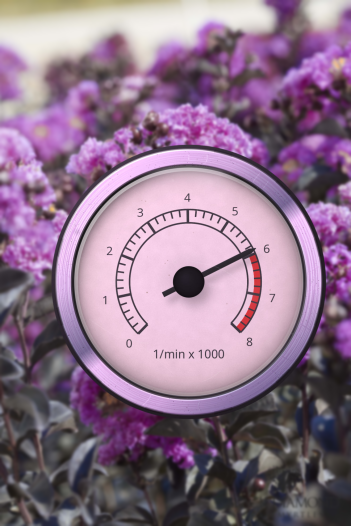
**5900** rpm
